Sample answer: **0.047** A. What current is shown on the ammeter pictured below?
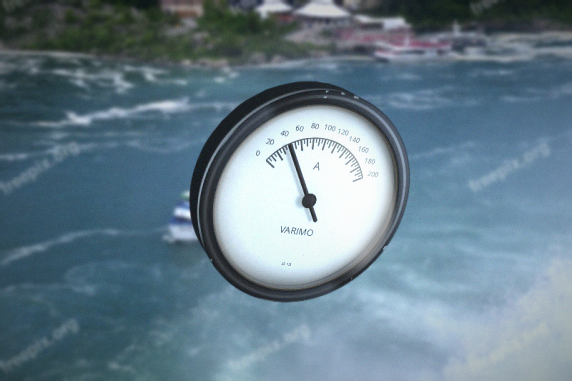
**40** A
